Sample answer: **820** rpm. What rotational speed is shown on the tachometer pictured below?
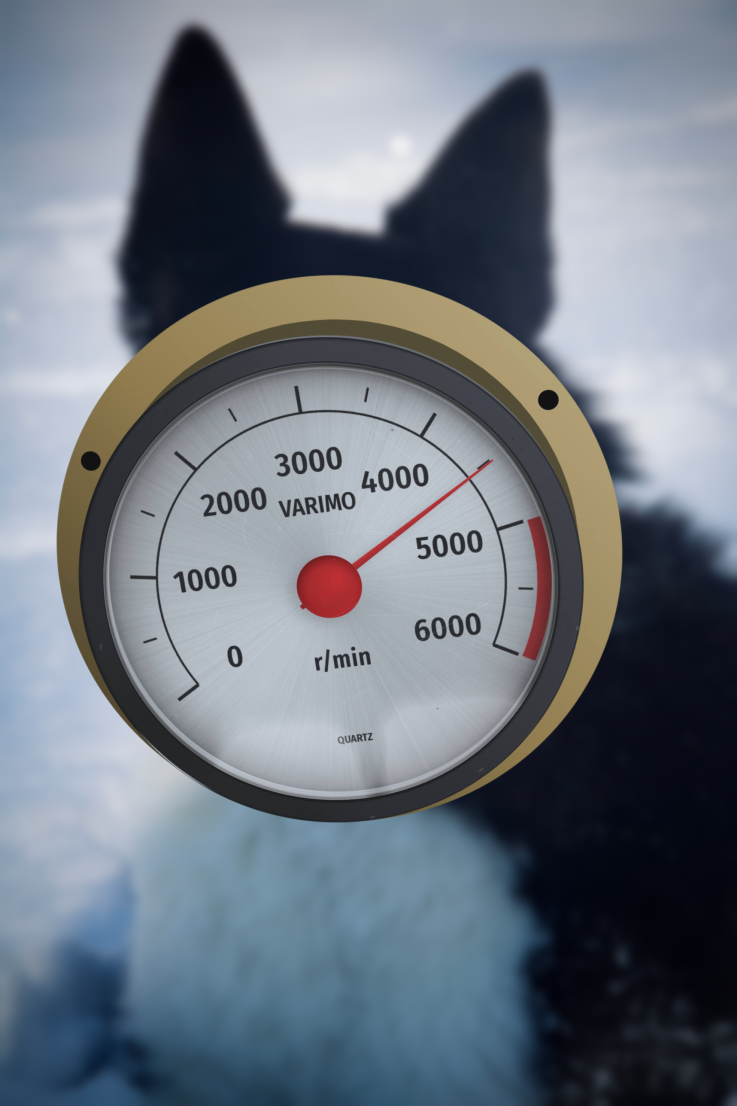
**4500** rpm
